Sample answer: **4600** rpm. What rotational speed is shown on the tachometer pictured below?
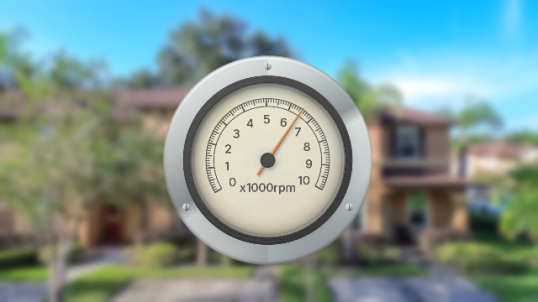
**6500** rpm
